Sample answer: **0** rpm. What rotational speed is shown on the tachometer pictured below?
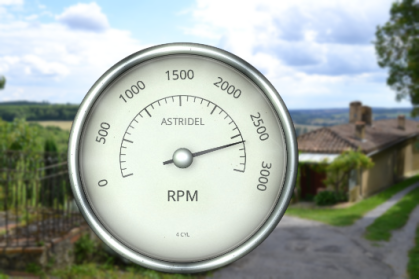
**2600** rpm
